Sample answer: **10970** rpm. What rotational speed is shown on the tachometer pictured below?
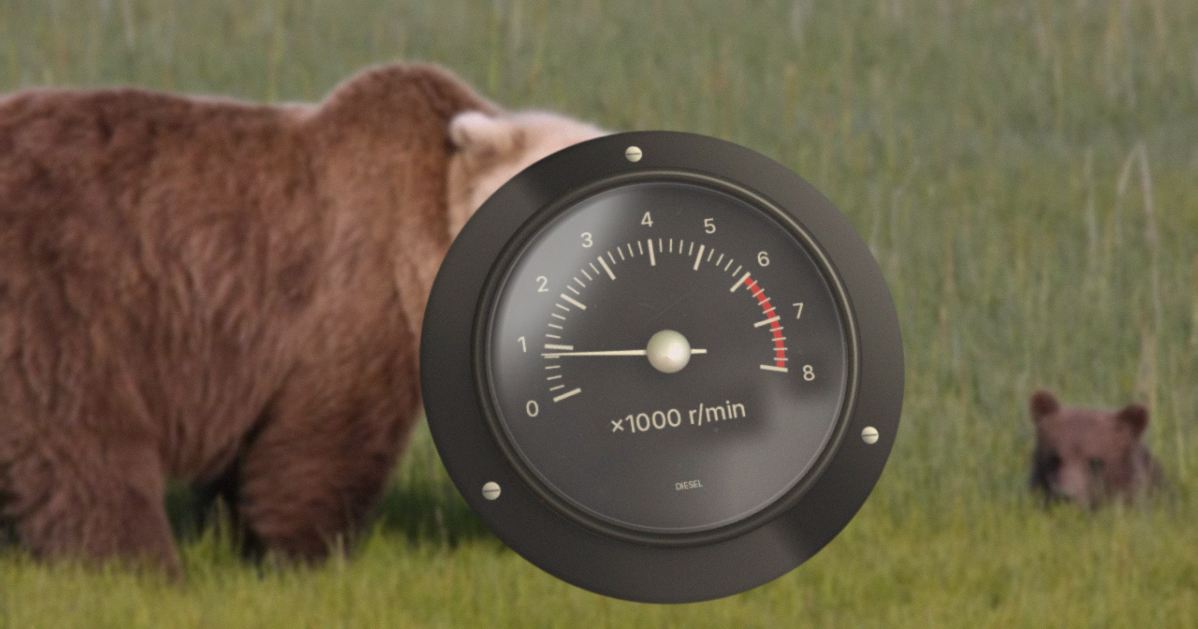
**800** rpm
